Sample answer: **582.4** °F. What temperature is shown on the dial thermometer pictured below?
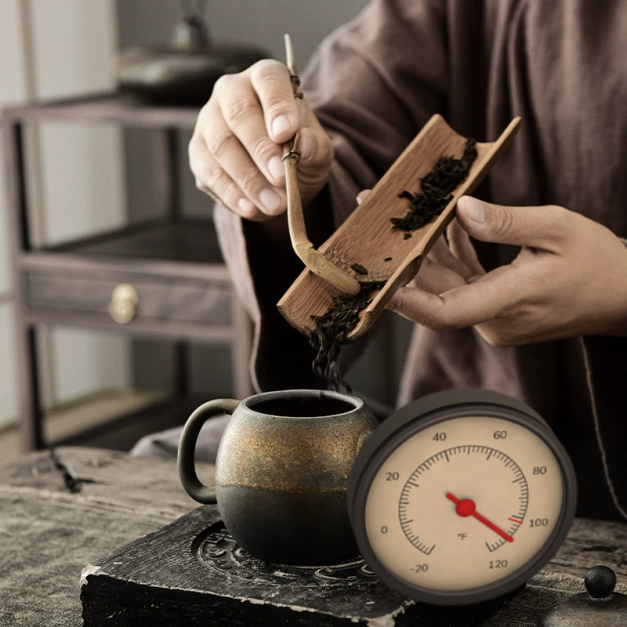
**110** °F
